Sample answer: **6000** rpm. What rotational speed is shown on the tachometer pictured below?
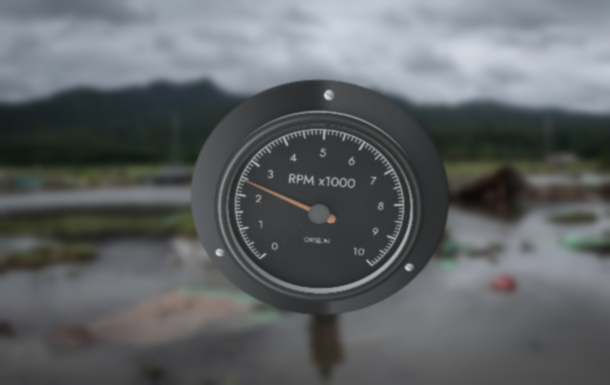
**2500** rpm
